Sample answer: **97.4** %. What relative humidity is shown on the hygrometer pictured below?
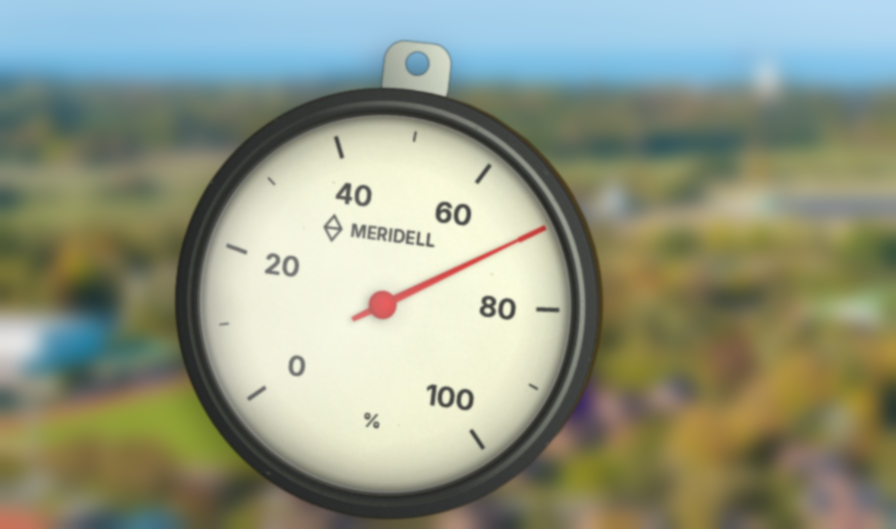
**70** %
